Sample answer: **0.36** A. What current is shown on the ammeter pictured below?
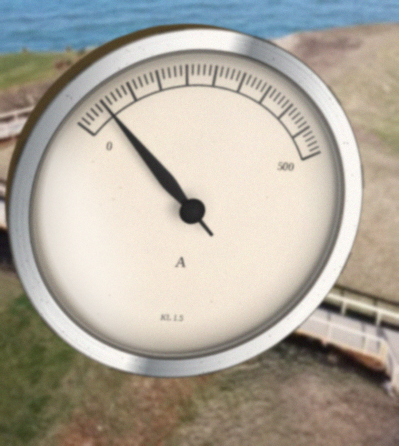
**50** A
